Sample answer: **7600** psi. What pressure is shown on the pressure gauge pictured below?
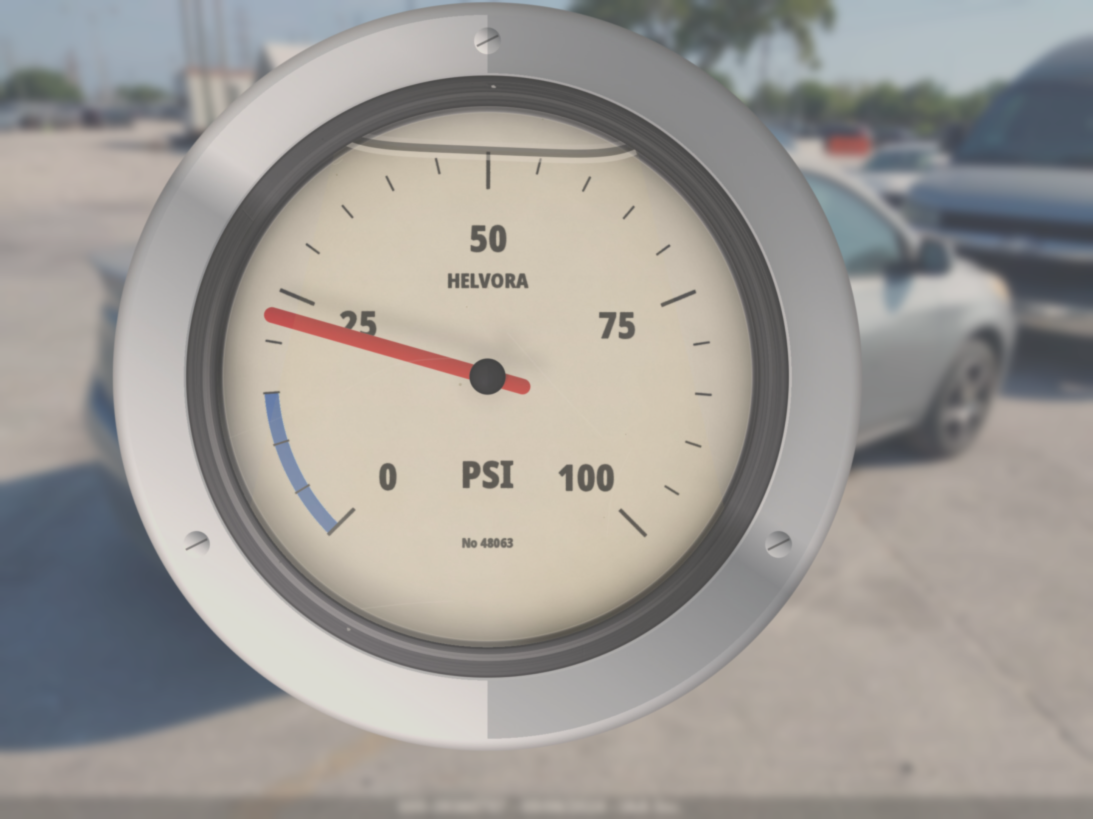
**22.5** psi
